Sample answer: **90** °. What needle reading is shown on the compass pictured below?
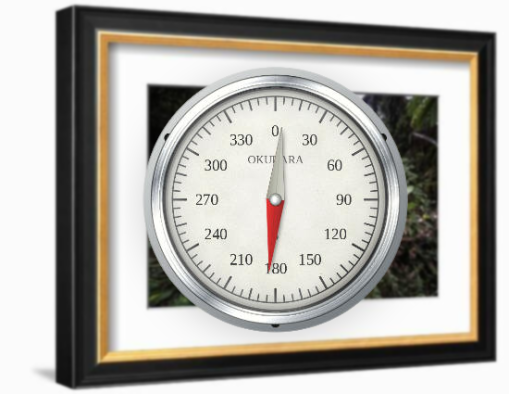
**185** °
